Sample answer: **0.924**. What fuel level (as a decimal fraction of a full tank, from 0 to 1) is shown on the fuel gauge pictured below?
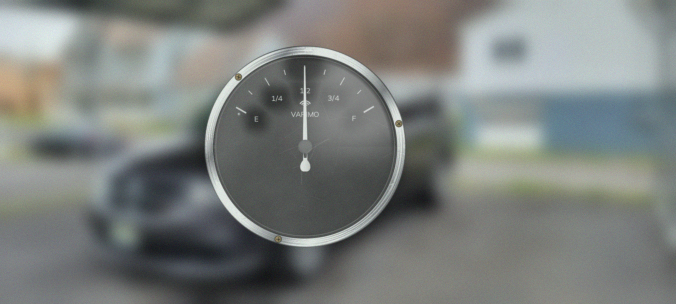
**0.5**
